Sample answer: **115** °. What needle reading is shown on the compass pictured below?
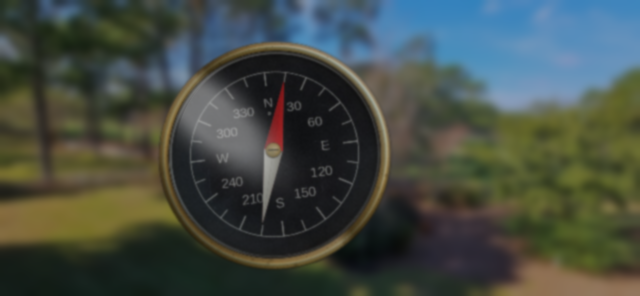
**15** °
